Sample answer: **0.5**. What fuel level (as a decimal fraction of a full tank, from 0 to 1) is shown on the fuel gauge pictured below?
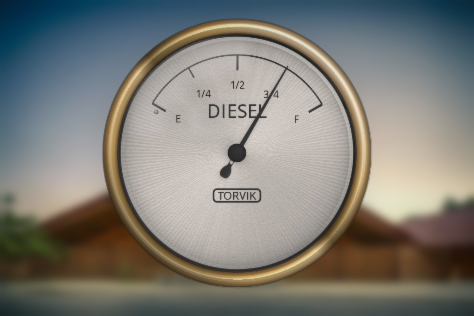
**0.75**
